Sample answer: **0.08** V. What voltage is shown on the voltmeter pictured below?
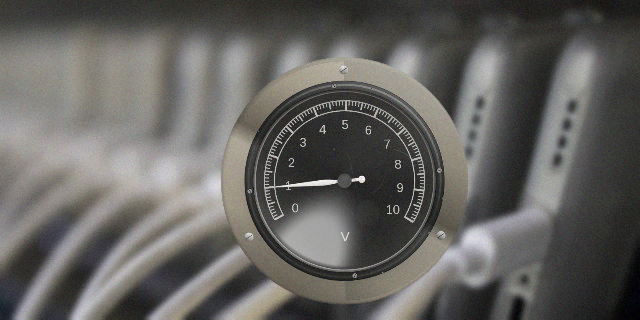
**1** V
